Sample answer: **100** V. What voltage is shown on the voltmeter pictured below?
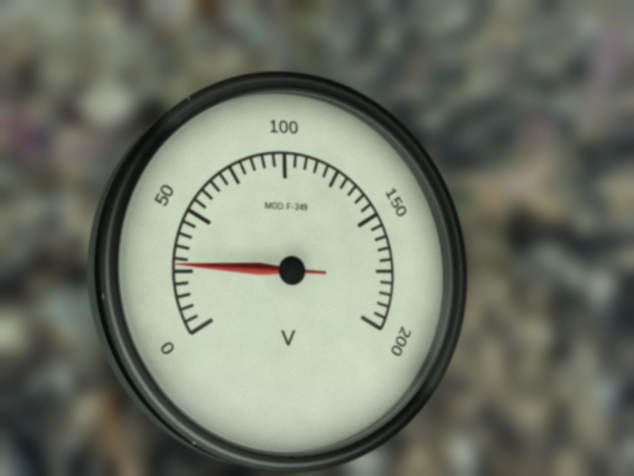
**27.5** V
